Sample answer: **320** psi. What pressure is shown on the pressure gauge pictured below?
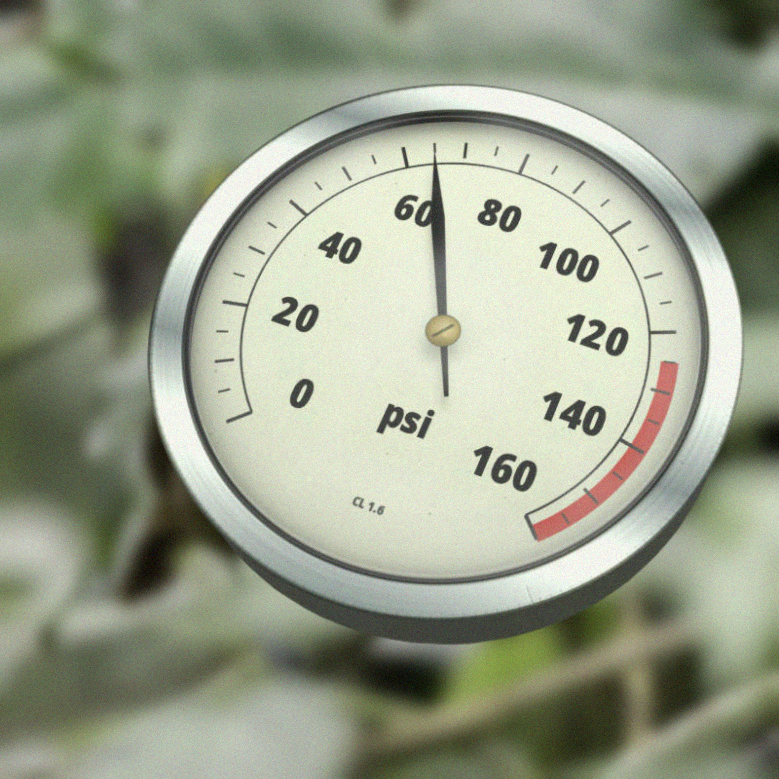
**65** psi
